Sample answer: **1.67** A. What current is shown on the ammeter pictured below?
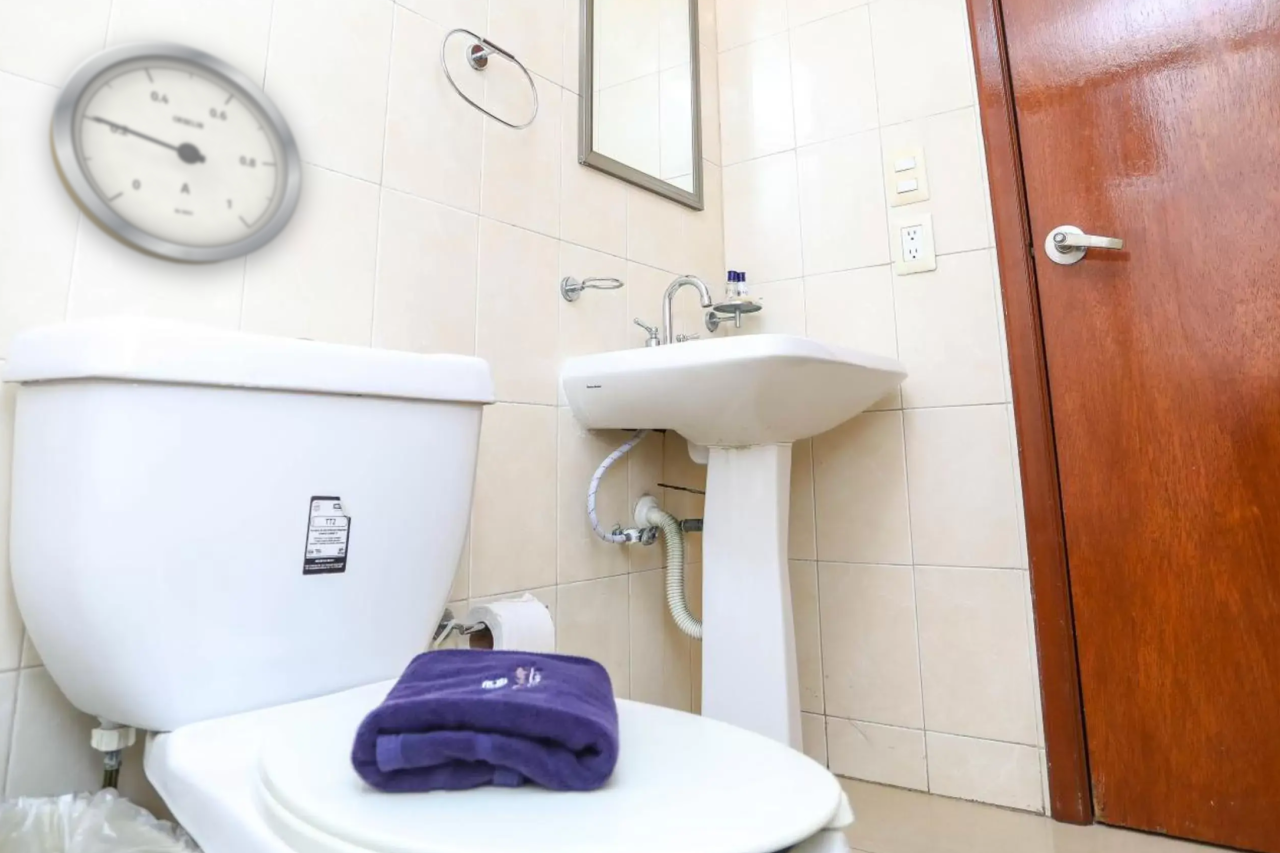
**0.2** A
